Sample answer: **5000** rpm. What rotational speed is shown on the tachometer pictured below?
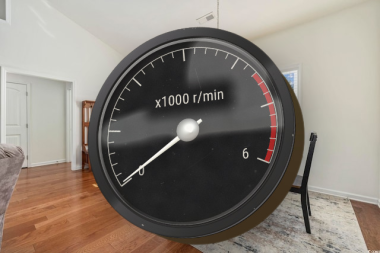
**0** rpm
